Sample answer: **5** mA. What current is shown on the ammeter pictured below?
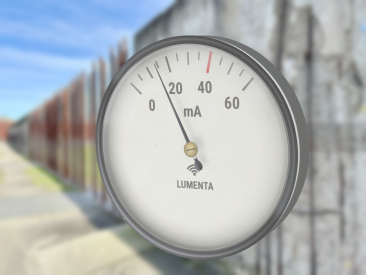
**15** mA
